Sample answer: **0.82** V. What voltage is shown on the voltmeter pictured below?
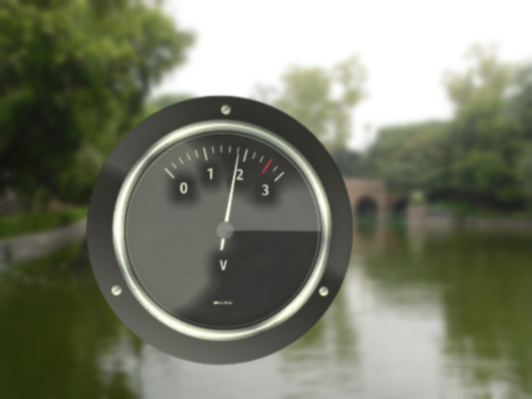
**1.8** V
